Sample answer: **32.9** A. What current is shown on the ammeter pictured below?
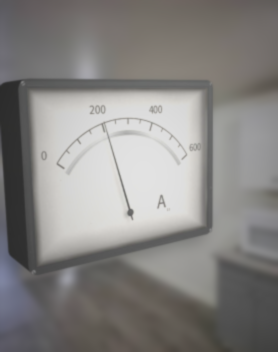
**200** A
